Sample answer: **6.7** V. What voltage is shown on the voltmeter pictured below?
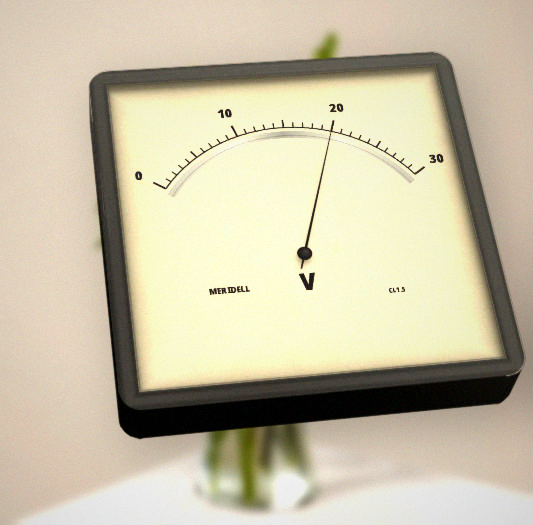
**20** V
